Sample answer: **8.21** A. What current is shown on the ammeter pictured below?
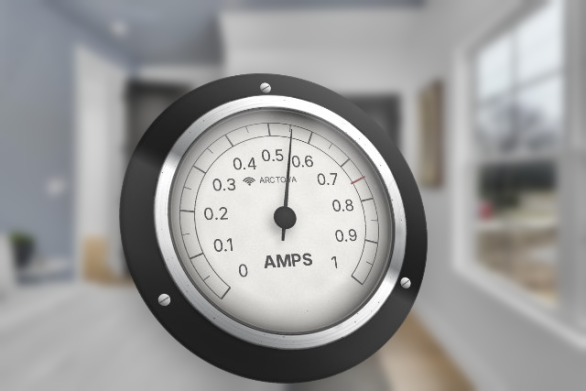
**0.55** A
